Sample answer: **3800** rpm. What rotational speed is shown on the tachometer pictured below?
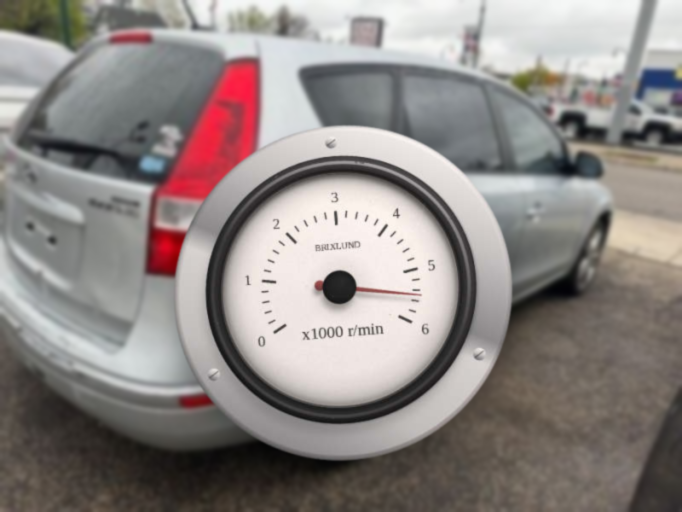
**5500** rpm
